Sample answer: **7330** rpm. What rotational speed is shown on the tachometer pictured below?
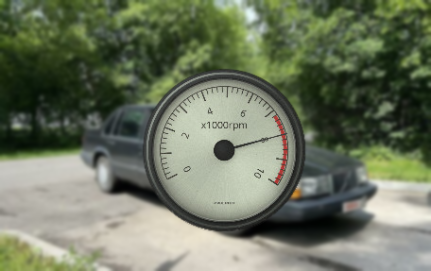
**8000** rpm
